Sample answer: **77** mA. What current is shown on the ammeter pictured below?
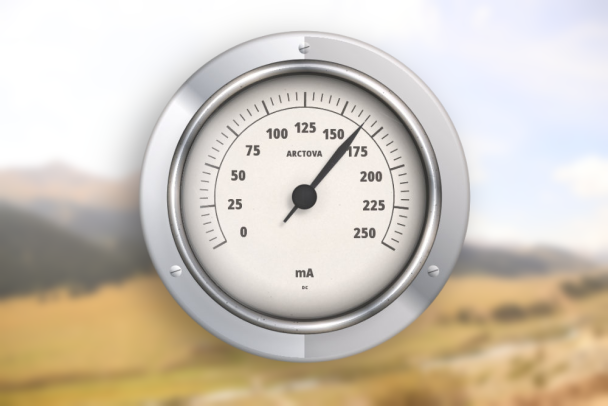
**165** mA
